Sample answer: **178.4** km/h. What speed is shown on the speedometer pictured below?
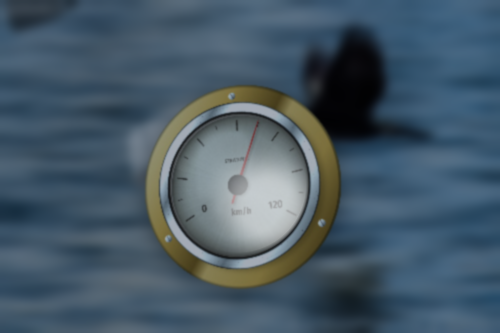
**70** km/h
